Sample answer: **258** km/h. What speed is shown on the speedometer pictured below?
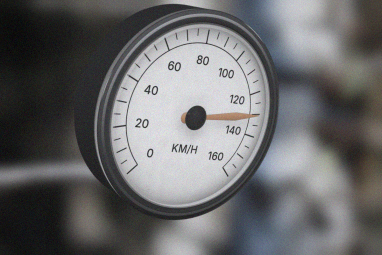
**130** km/h
